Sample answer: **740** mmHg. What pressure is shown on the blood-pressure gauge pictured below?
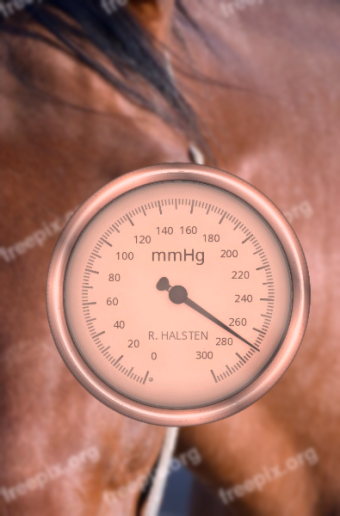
**270** mmHg
